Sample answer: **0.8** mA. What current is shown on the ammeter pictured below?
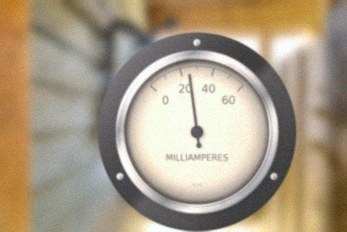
**25** mA
